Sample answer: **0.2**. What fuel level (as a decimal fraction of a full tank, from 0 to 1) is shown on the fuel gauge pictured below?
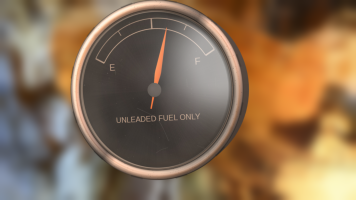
**0.625**
